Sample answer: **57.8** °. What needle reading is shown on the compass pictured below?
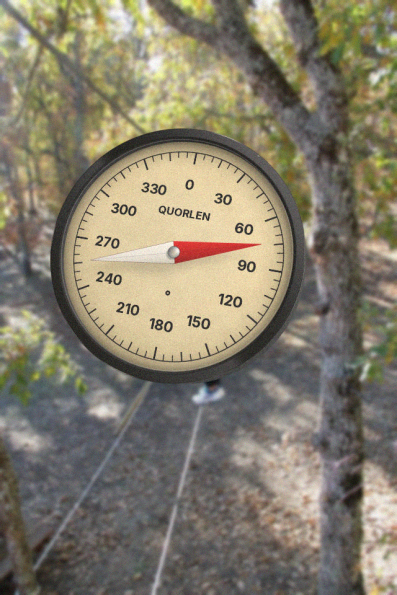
**75** °
